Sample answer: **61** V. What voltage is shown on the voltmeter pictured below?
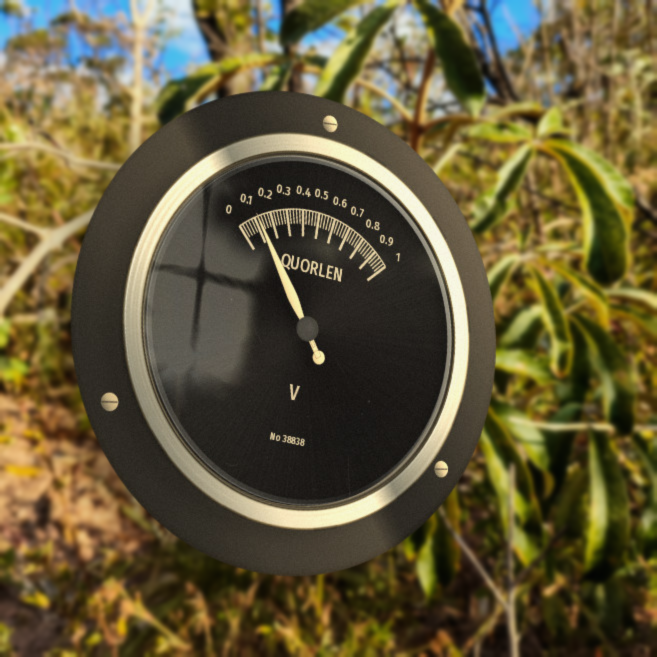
**0.1** V
